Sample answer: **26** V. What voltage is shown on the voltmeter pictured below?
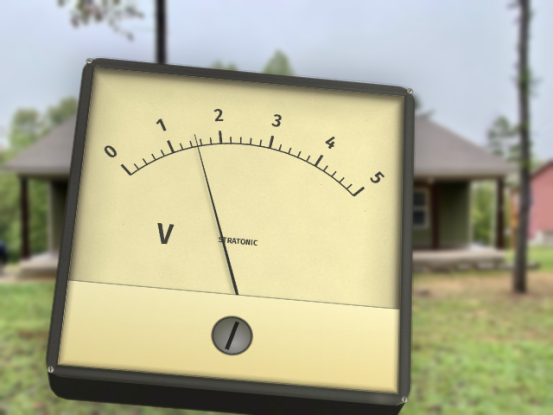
**1.5** V
